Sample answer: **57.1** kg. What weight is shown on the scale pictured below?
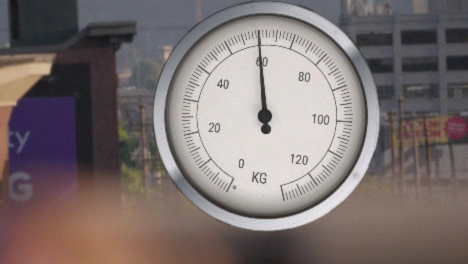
**60** kg
